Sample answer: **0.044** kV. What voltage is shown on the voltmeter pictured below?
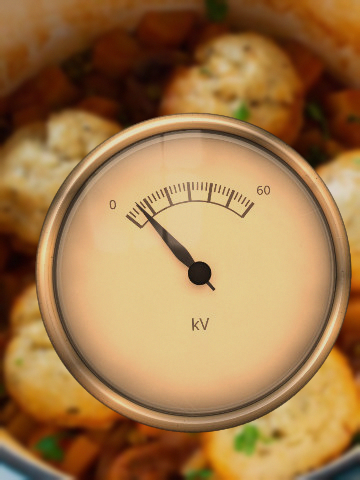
**6** kV
